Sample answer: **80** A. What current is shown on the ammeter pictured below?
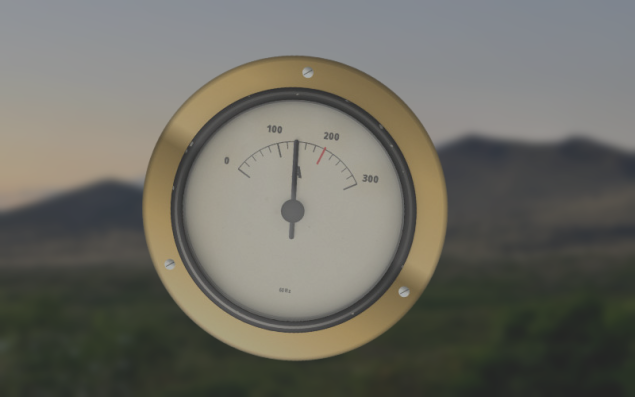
**140** A
